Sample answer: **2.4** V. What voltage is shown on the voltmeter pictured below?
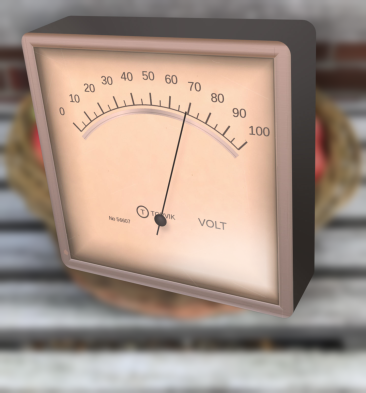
**70** V
